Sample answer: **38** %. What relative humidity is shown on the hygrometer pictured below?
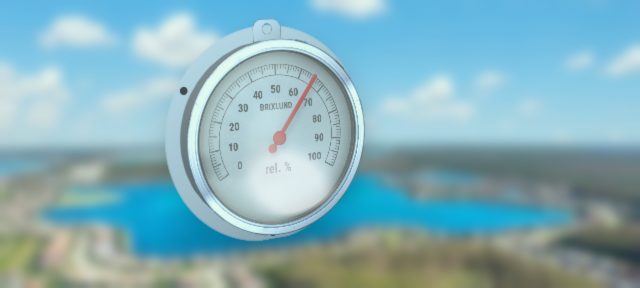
**65** %
